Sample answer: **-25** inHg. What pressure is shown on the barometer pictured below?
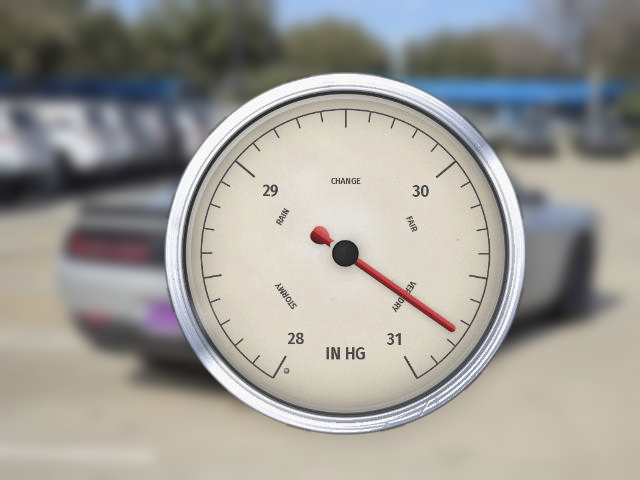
**30.75** inHg
